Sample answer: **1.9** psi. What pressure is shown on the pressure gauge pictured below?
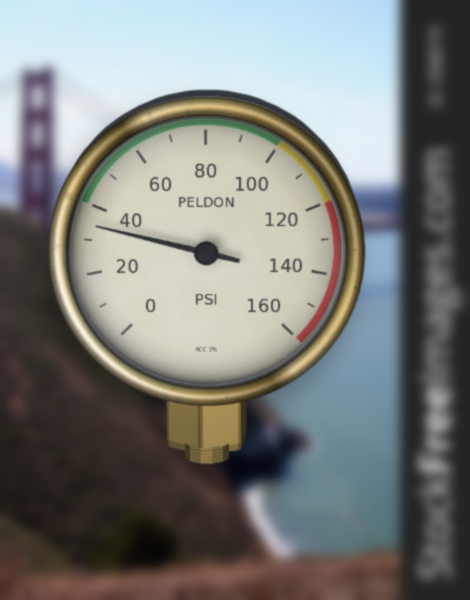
**35** psi
